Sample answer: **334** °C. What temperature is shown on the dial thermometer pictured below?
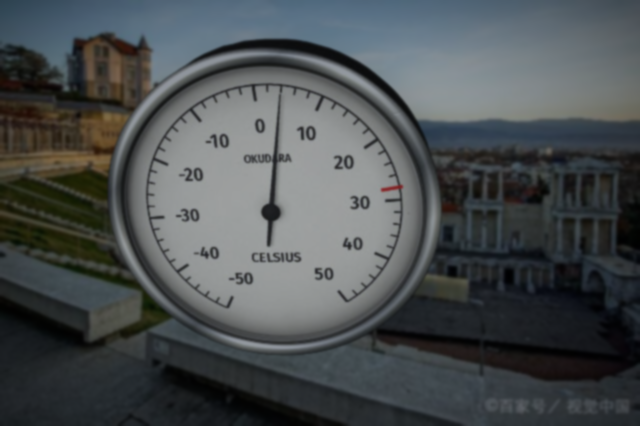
**4** °C
